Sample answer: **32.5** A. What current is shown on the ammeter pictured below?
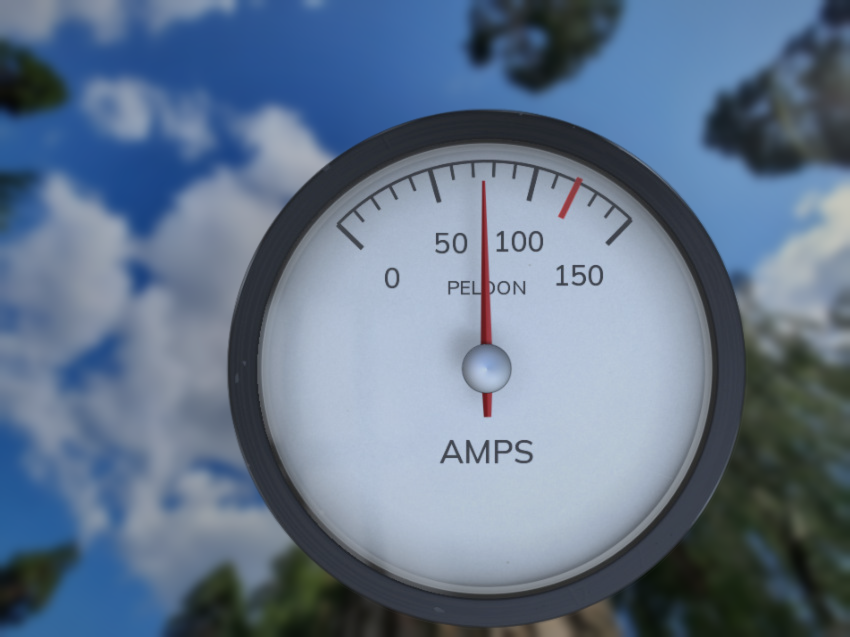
**75** A
